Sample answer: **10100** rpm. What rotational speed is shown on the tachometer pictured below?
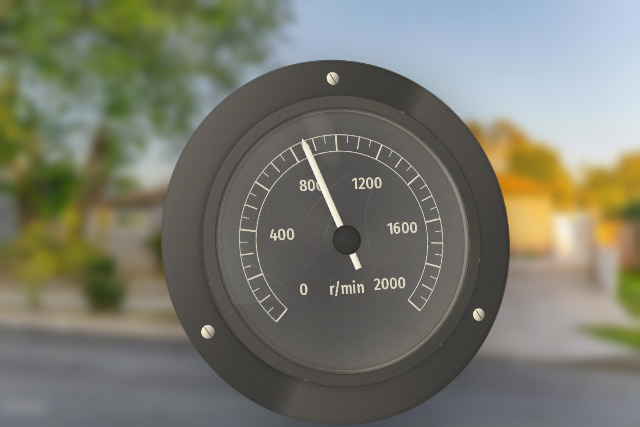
**850** rpm
